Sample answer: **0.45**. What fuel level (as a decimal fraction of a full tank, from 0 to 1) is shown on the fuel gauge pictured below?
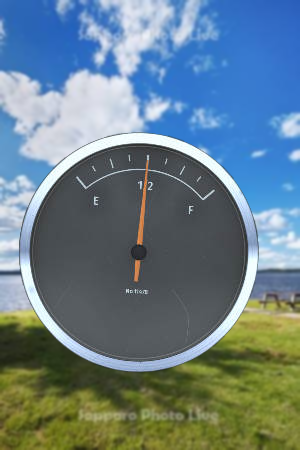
**0.5**
